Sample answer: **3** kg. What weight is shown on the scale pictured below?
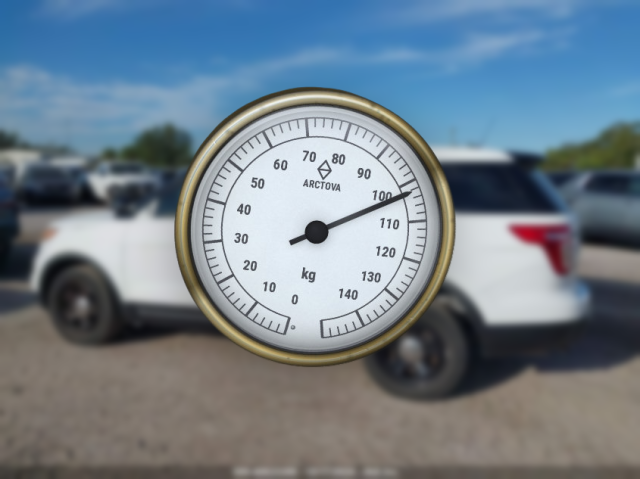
**102** kg
